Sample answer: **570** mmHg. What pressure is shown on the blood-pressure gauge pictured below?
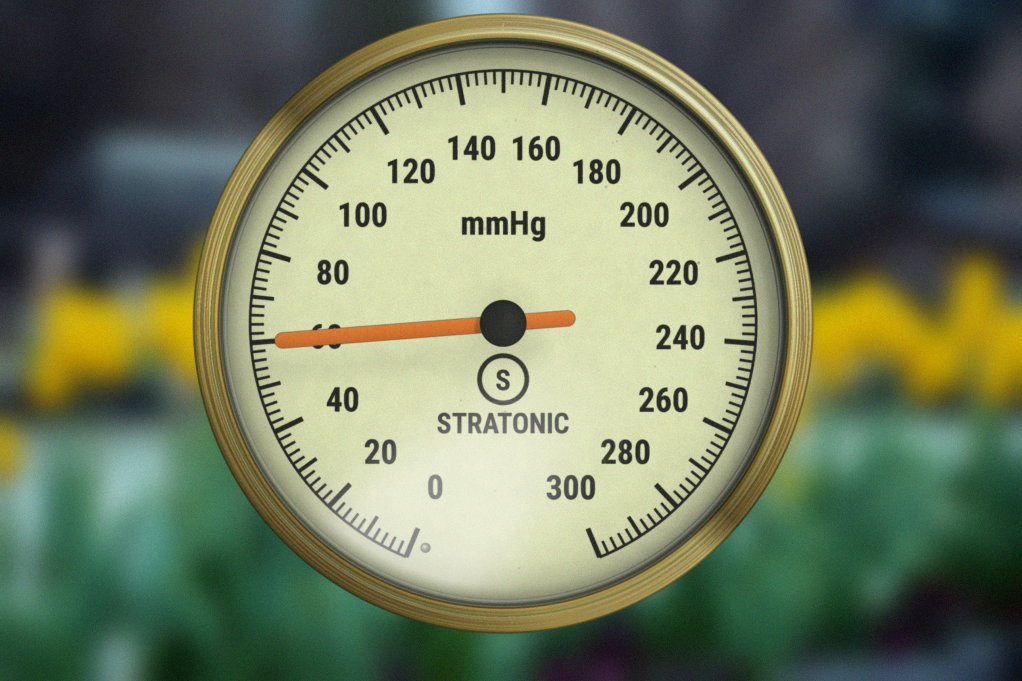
**60** mmHg
